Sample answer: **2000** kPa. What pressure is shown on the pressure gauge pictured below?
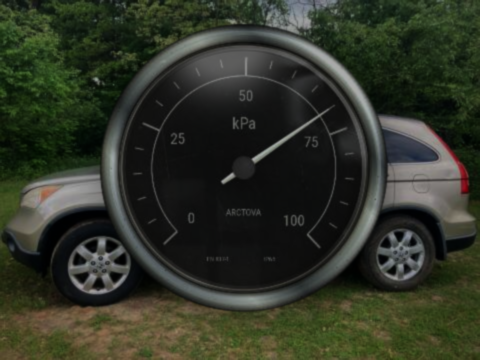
**70** kPa
